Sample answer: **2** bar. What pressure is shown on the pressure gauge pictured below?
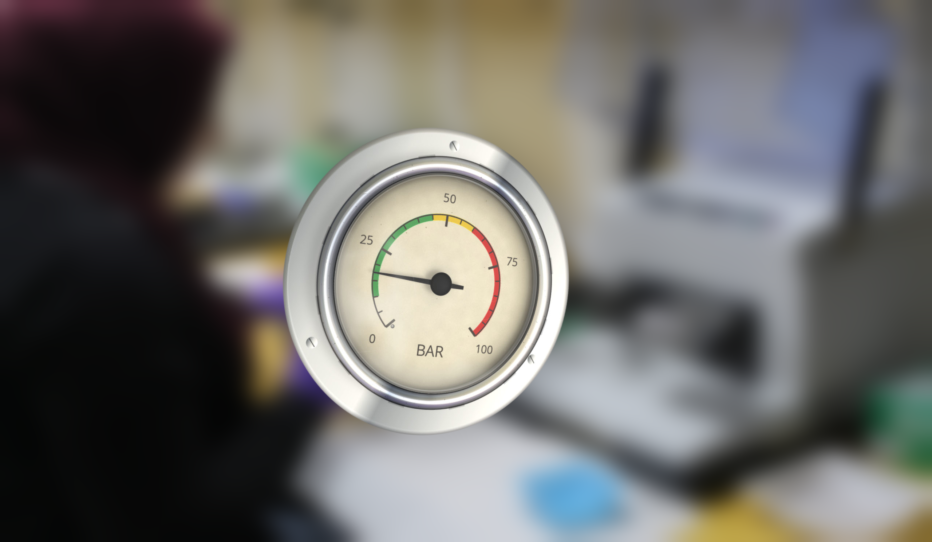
**17.5** bar
